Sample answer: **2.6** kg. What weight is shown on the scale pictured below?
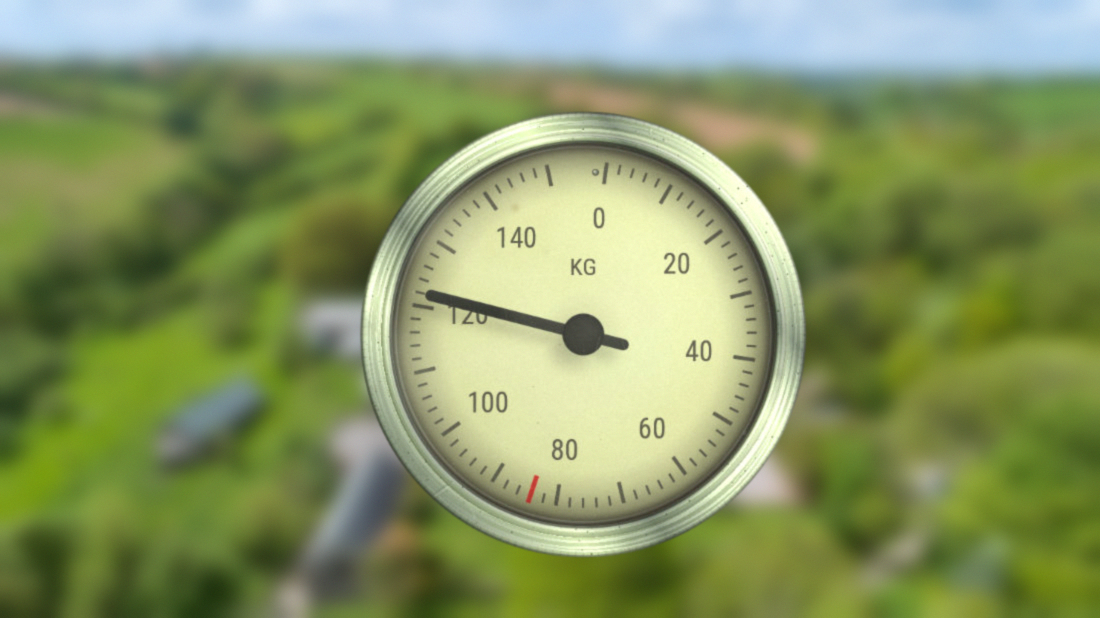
**122** kg
